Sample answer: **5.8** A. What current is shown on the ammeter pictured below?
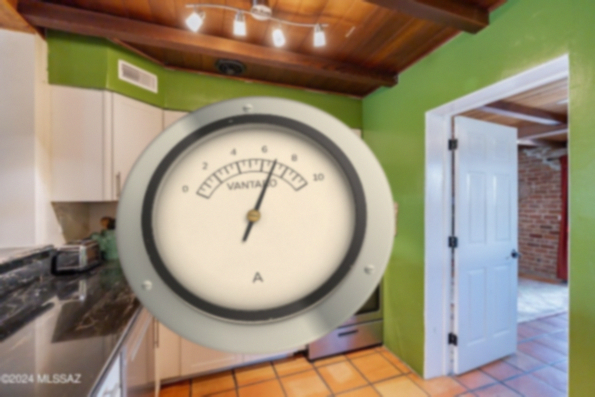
**7** A
